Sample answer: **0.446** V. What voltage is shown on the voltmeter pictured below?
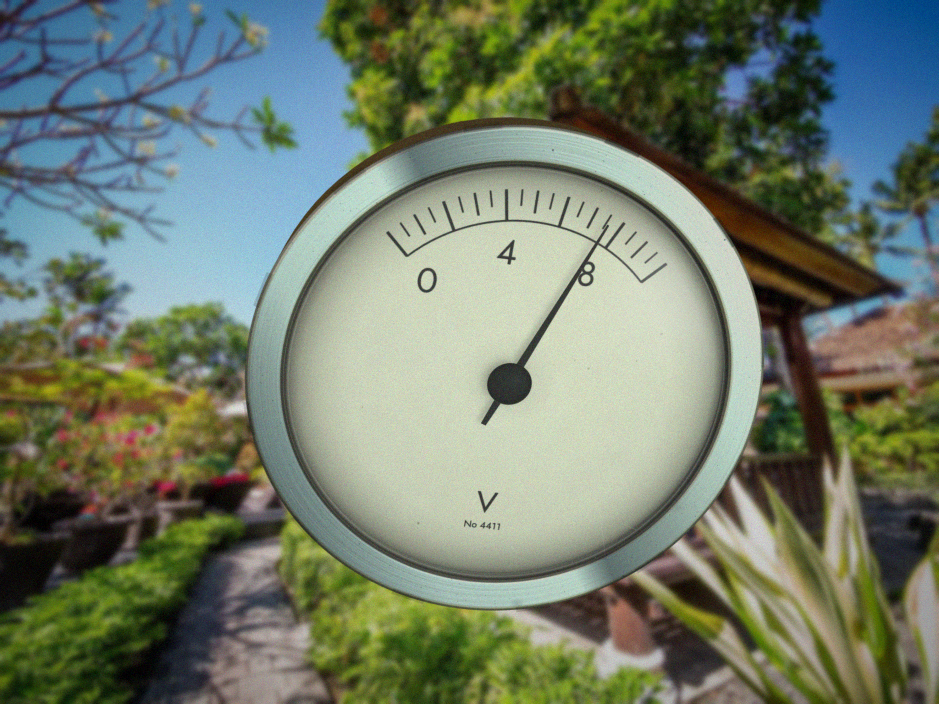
**7.5** V
